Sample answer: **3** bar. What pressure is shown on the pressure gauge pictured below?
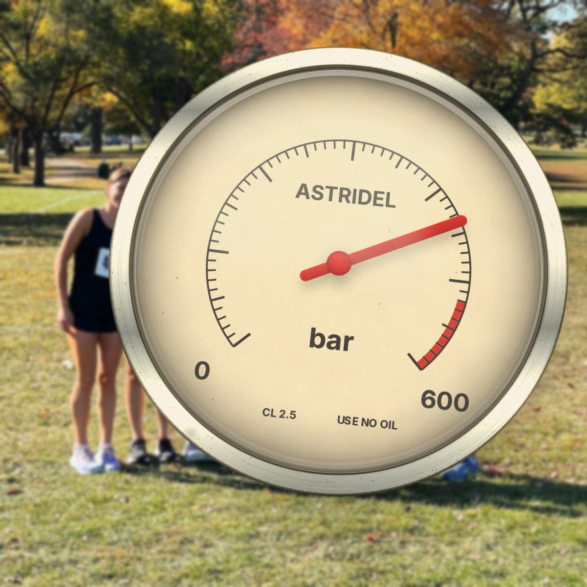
**440** bar
